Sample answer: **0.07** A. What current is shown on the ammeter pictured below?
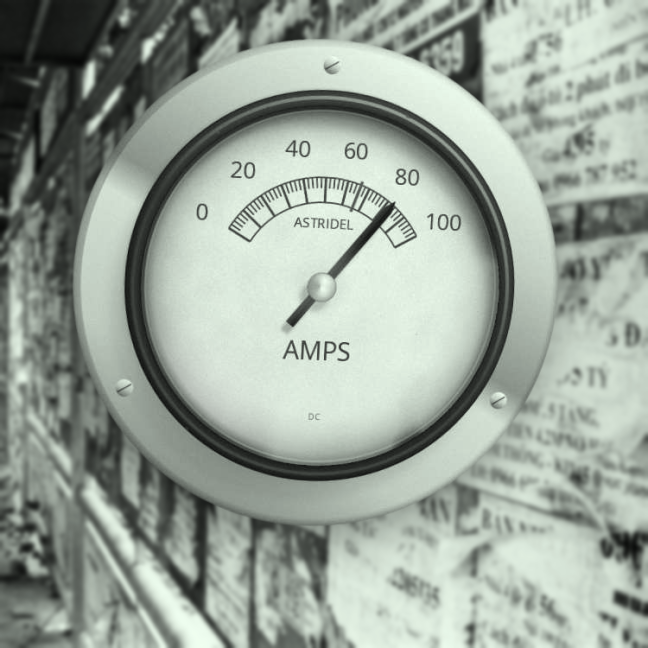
**82** A
